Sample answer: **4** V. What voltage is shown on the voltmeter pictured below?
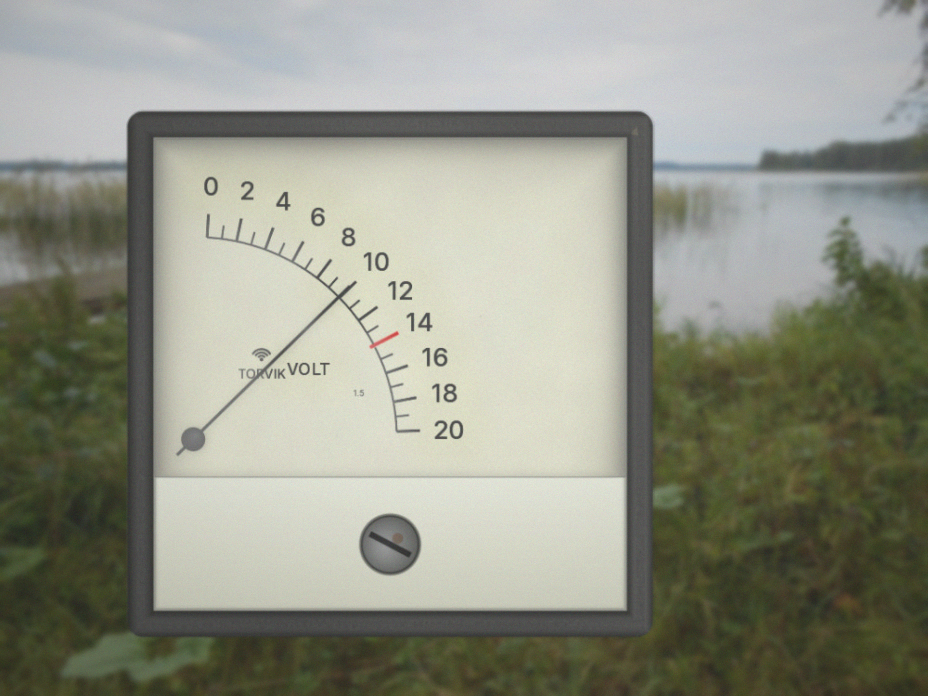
**10** V
